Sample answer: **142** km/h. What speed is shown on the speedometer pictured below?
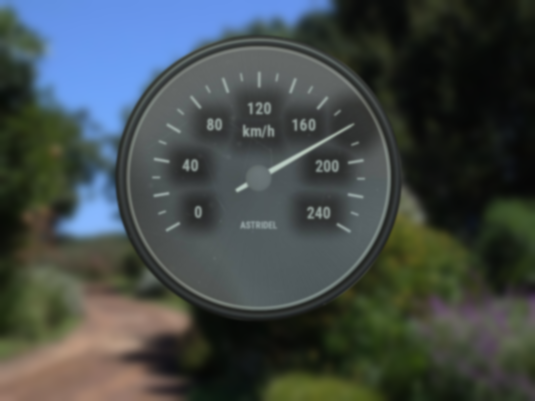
**180** km/h
